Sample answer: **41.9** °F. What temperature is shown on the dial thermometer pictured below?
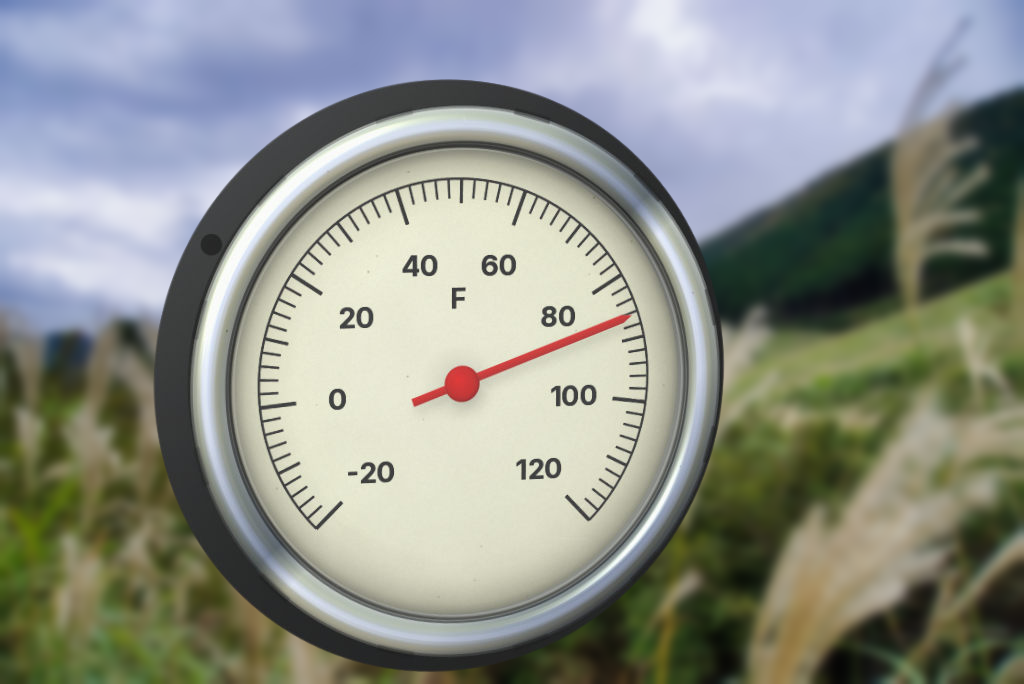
**86** °F
